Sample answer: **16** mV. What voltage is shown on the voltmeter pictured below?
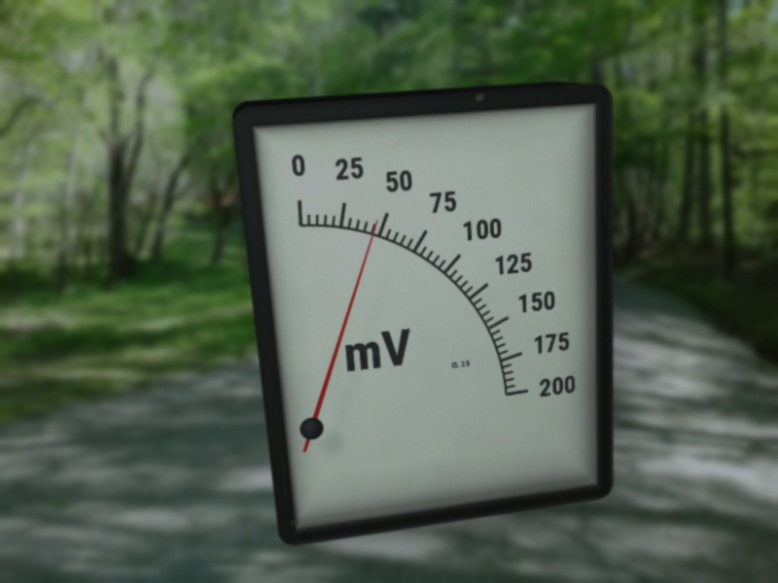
**45** mV
